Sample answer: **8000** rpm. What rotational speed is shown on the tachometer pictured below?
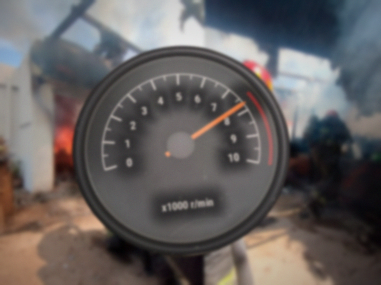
**7750** rpm
